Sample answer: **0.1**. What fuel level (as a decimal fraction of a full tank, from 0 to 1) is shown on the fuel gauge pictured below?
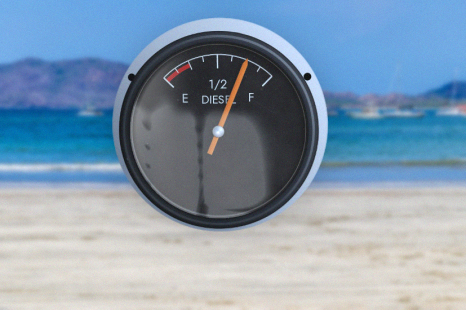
**0.75**
